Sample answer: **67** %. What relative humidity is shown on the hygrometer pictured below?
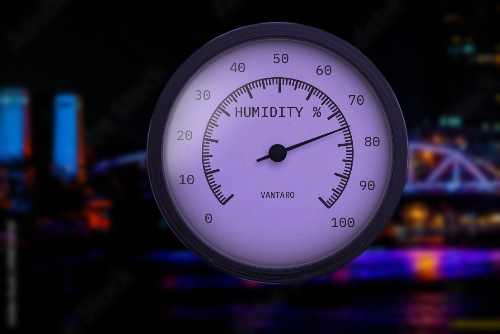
**75** %
